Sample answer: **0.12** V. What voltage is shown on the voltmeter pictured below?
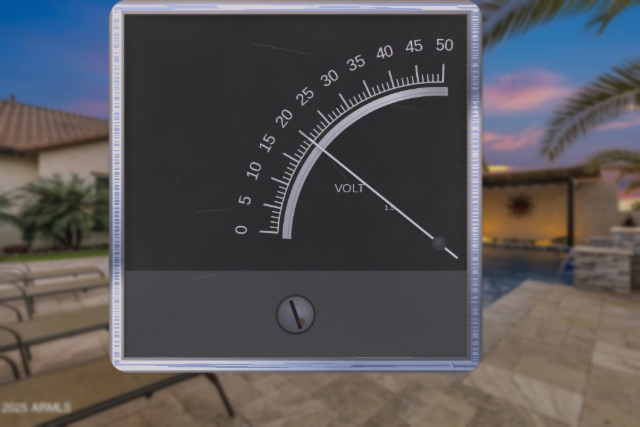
**20** V
